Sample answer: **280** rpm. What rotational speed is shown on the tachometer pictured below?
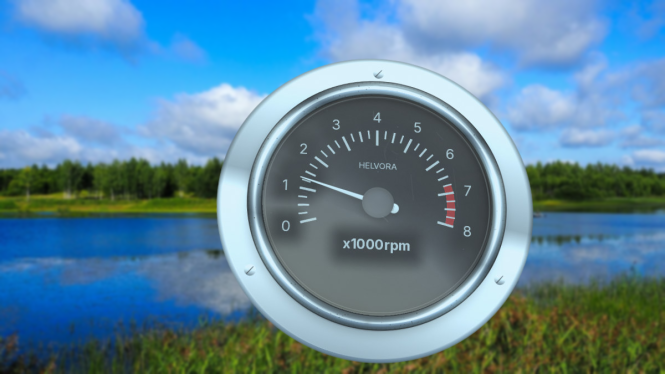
**1250** rpm
